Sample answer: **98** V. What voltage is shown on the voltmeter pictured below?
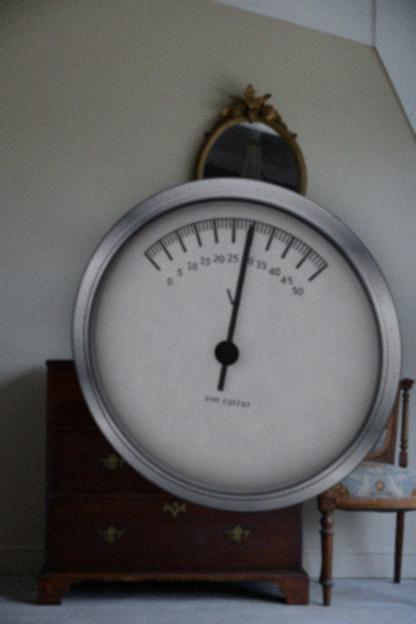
**30** V
